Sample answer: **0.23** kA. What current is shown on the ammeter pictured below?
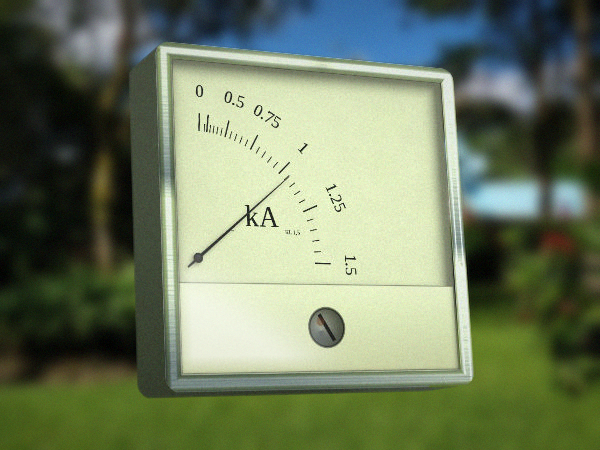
**1.05** kA
